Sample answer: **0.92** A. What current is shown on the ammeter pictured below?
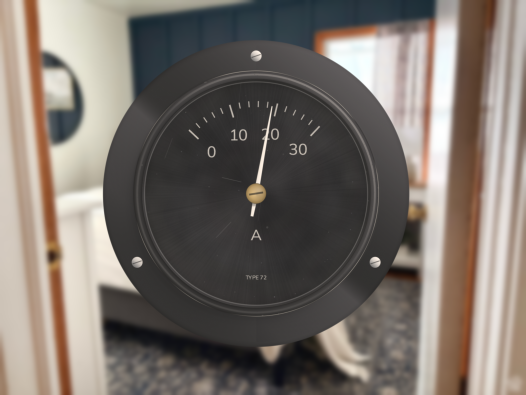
**19** A
